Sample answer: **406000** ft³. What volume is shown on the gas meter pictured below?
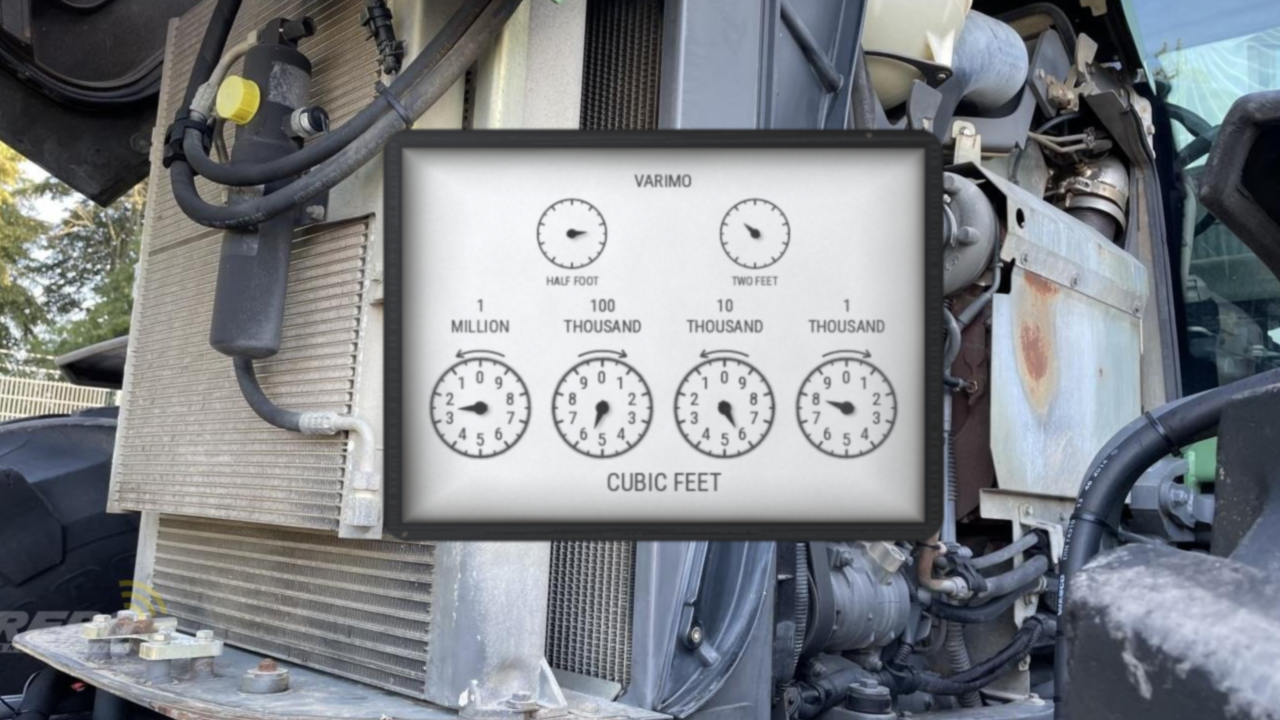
**255800** ft³
